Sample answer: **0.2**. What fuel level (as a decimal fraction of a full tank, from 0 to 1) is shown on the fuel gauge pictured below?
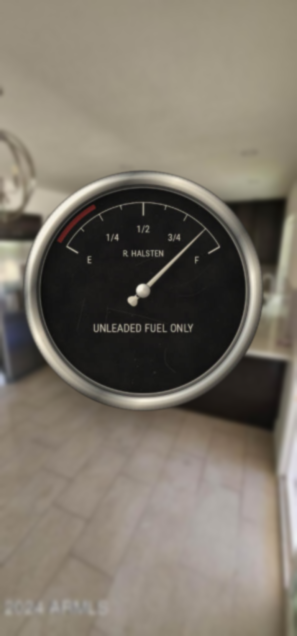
**0.875**
